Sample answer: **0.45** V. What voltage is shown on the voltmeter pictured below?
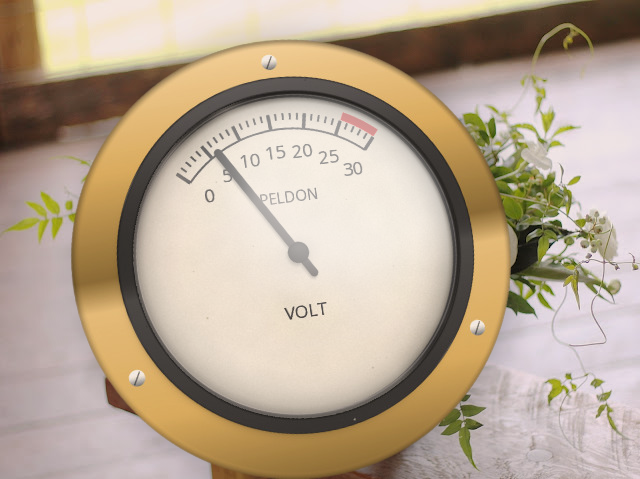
**6** V
